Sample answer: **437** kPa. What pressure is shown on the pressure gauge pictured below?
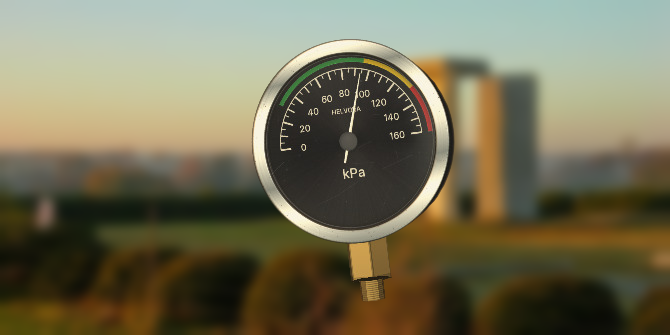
**95** kPa
